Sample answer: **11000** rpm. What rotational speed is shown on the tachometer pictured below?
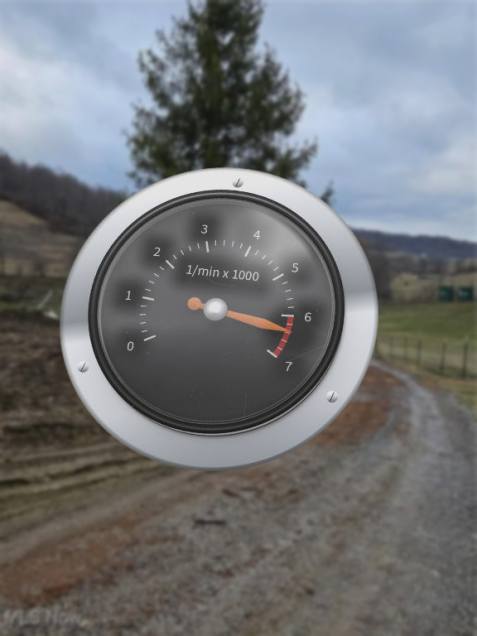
**6400** rpm
